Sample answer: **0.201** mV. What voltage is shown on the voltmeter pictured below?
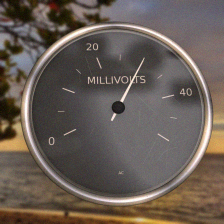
**30** mV
